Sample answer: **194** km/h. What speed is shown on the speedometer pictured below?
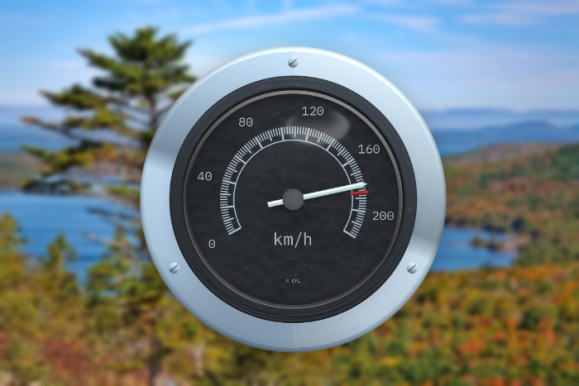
**180** km/h
